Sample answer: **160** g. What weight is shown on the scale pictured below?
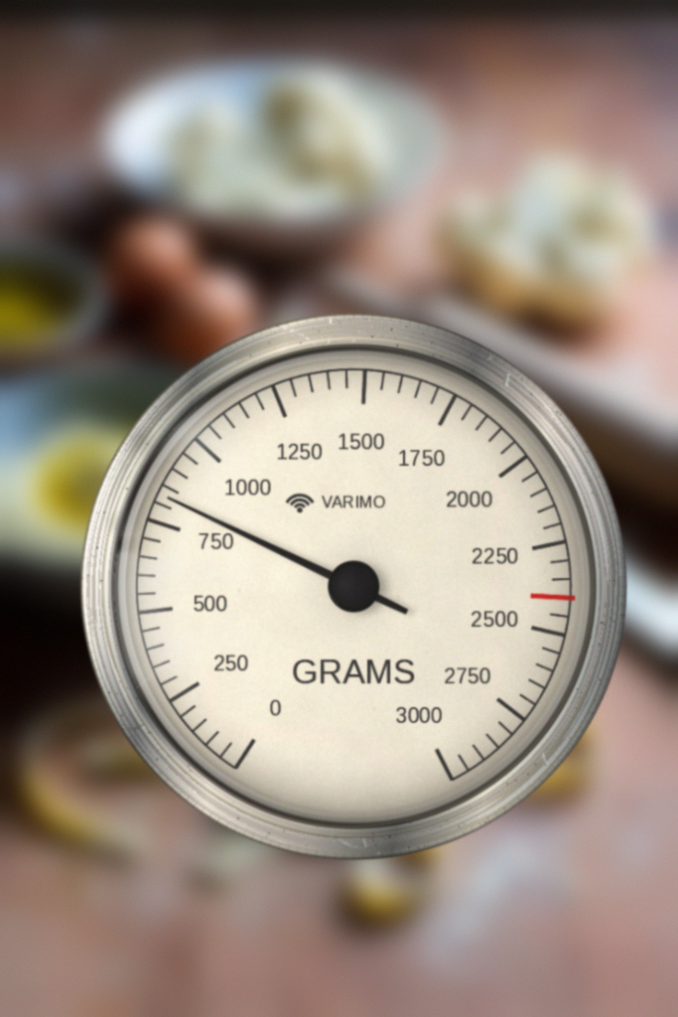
**825** g
